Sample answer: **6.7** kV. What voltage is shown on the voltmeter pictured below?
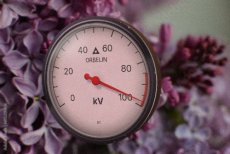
**97.5** kV
